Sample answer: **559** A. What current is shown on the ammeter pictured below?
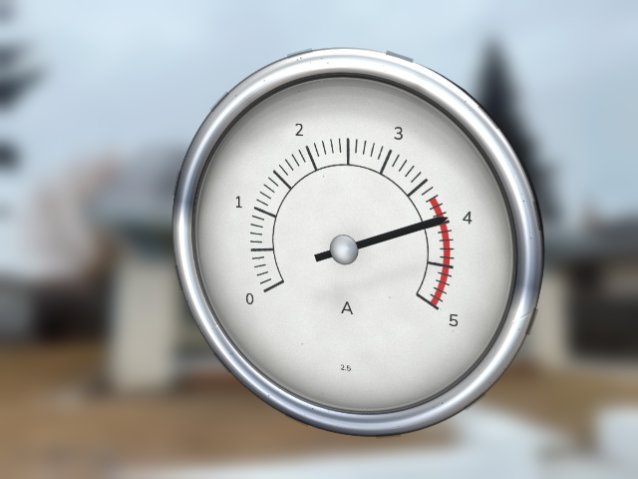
**3.95** A
